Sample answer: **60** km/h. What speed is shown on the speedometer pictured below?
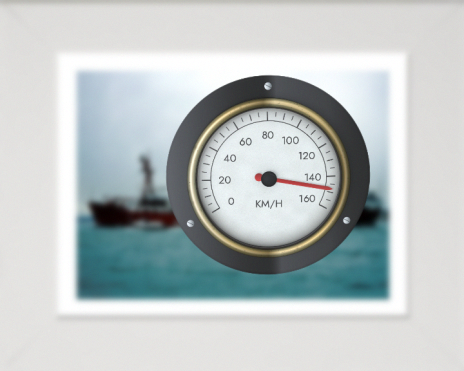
**147.5** km/h
